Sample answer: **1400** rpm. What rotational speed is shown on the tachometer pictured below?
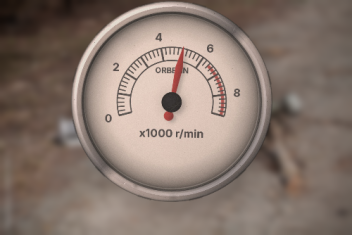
**5000** rpm
